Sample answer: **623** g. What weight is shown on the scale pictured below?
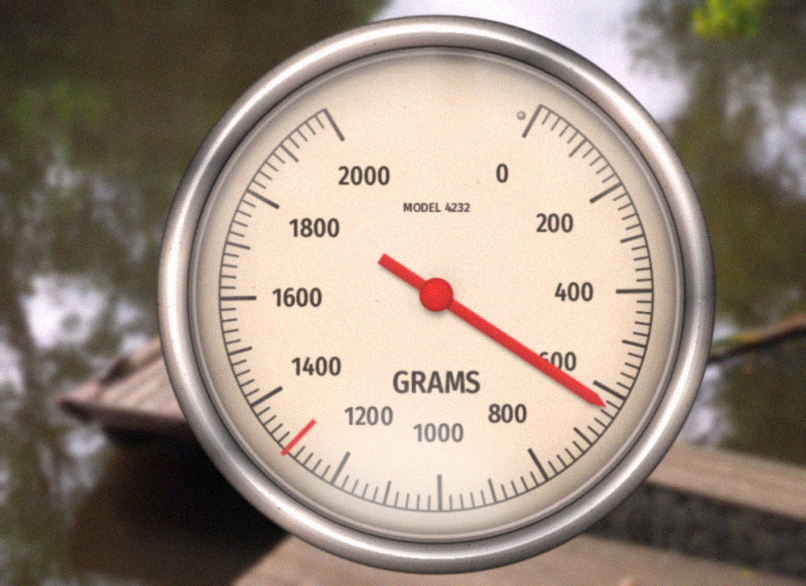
**630** g
